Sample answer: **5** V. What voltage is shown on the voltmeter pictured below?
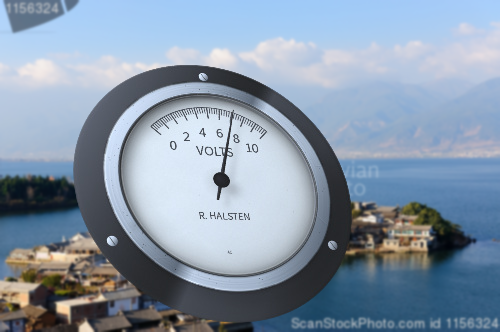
**7** V
